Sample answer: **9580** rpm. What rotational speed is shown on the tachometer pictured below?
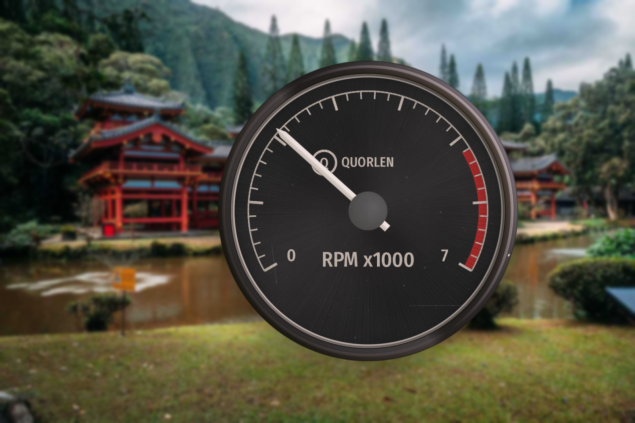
**2100** rpm
